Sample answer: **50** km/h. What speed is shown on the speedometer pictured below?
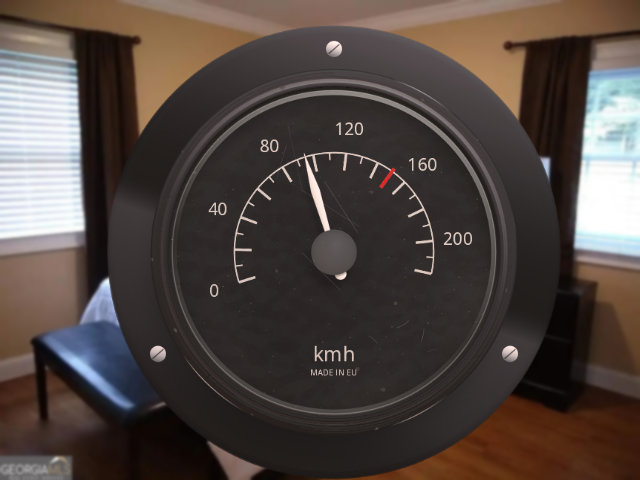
**95** km/h
